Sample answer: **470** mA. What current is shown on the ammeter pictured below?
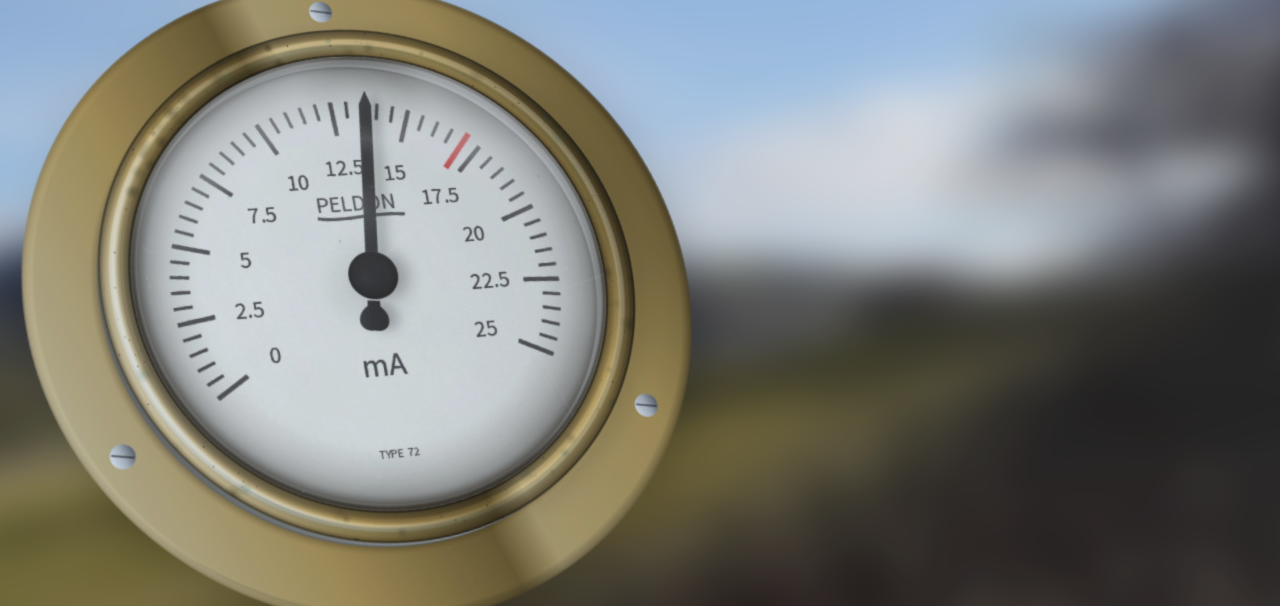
**13.5** mA
